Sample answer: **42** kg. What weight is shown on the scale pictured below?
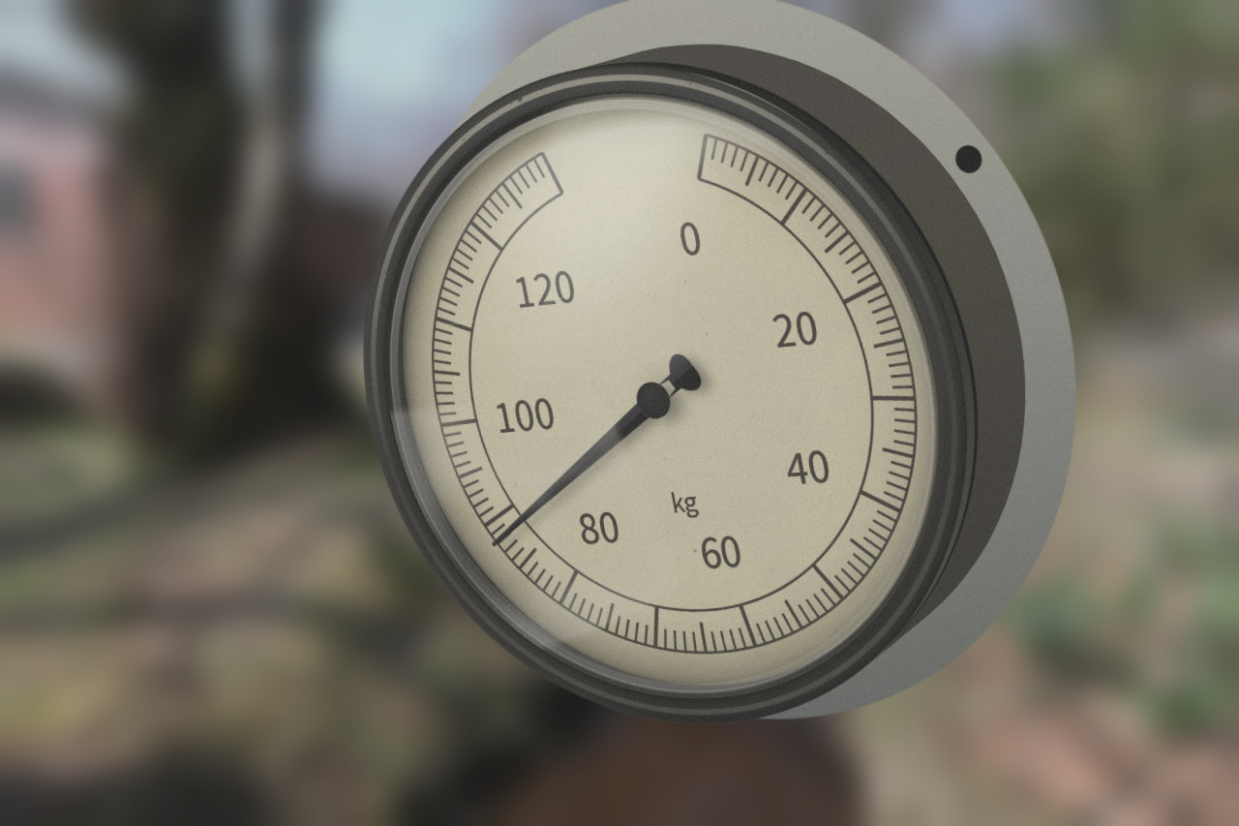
**88** kg
